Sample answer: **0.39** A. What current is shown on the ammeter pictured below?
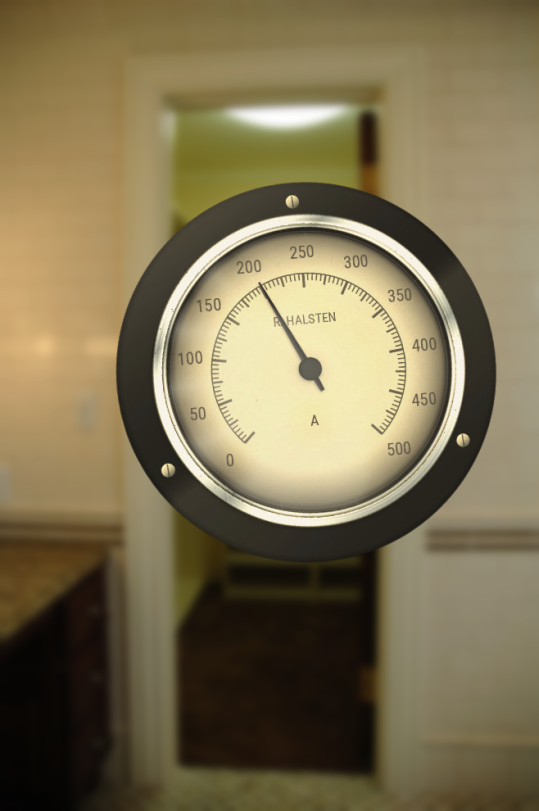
**200** A
